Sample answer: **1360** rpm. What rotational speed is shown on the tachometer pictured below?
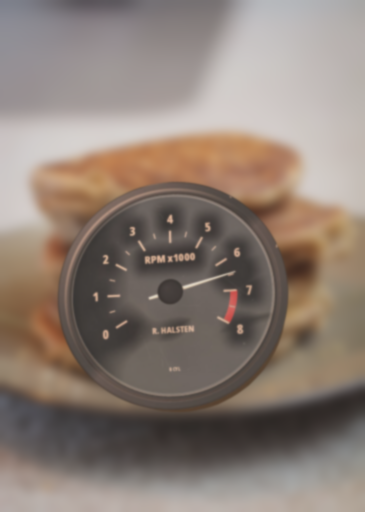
**6500** rpm
